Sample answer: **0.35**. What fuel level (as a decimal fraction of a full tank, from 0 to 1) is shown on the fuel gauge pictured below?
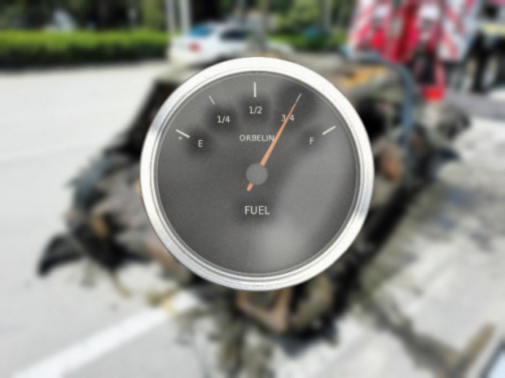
**0.75**
